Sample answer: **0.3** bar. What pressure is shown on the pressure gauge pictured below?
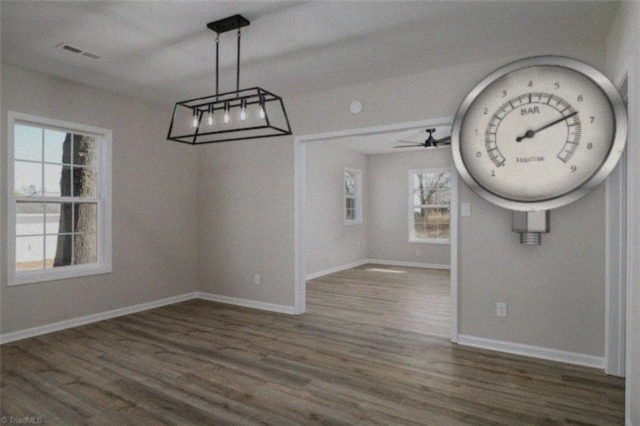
**6.5** bar
